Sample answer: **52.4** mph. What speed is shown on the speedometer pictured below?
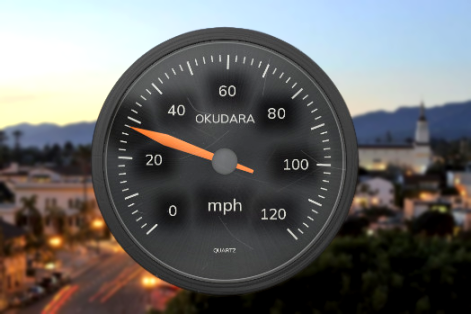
**28** mph
